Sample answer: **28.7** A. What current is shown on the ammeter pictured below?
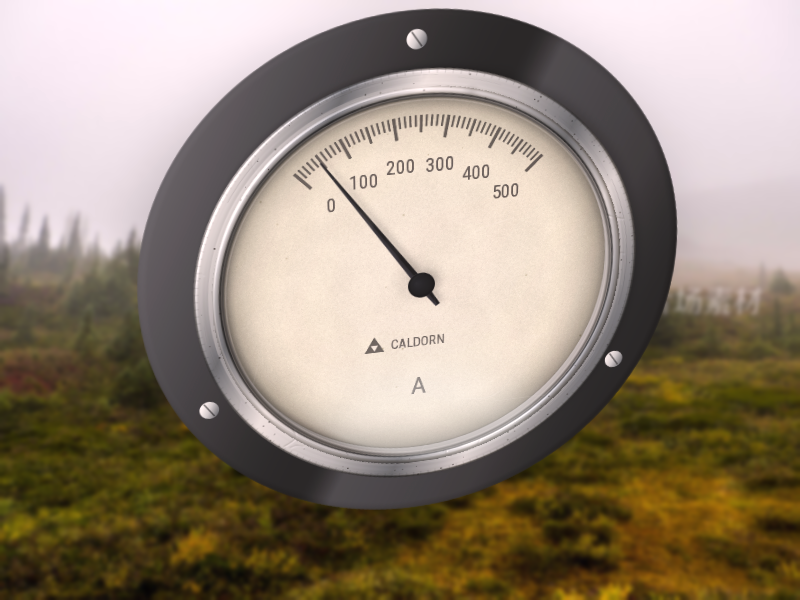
**50** A
